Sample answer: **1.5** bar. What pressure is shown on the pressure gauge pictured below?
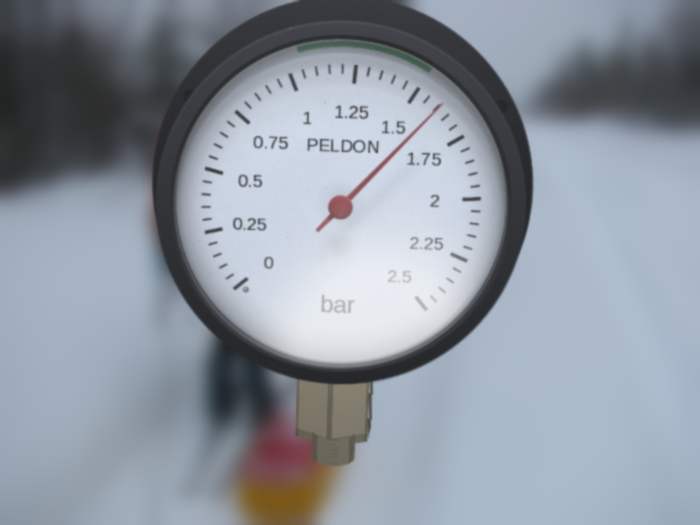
**1.6** bar
